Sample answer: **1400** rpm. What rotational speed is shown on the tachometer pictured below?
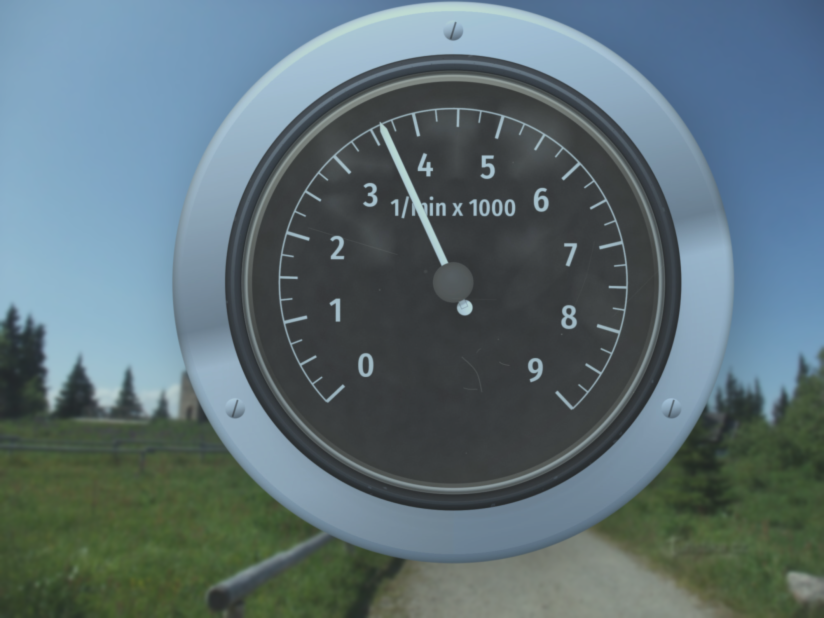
**3625** rpm
